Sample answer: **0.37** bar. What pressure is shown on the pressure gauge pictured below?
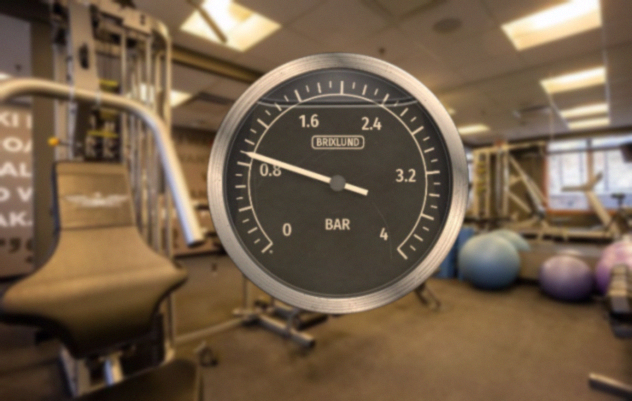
**0.9** bar
